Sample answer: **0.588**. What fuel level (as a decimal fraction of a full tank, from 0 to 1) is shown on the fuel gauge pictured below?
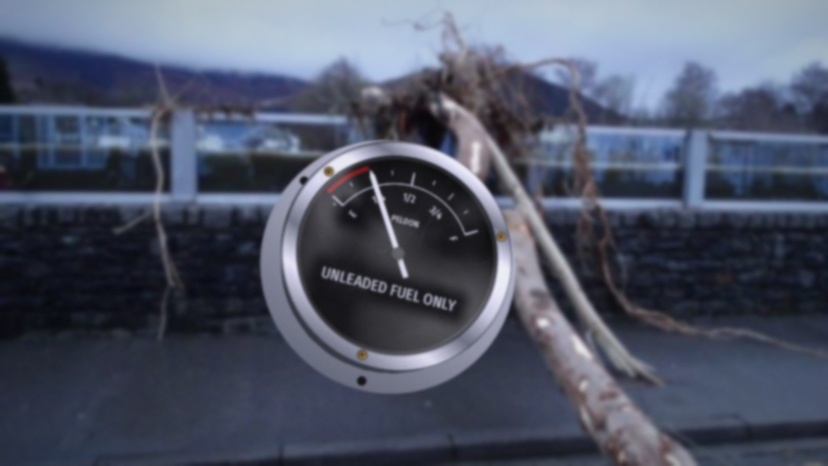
**0.25**
